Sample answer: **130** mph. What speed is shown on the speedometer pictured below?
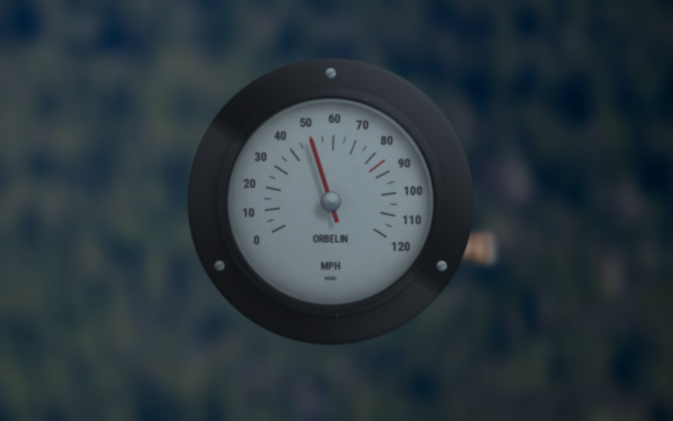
**50** mph
